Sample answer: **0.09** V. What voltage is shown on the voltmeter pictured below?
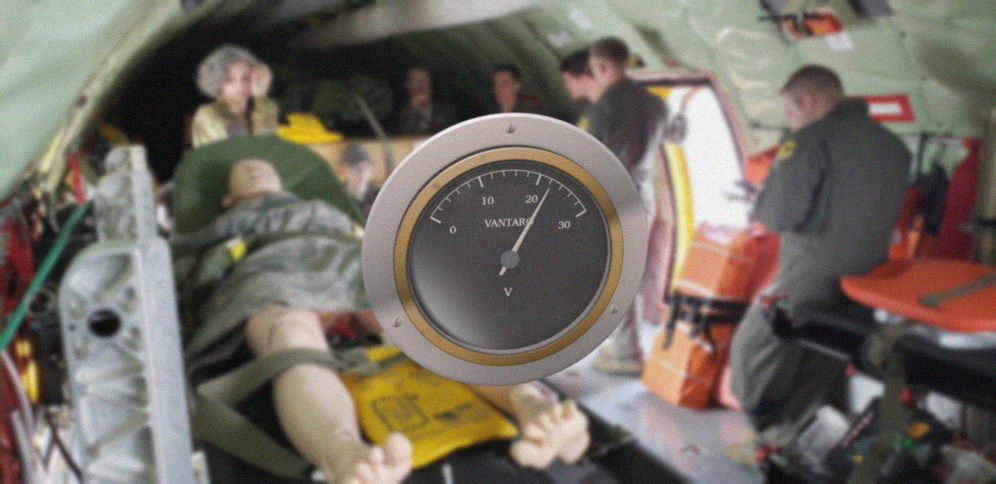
**22** V
